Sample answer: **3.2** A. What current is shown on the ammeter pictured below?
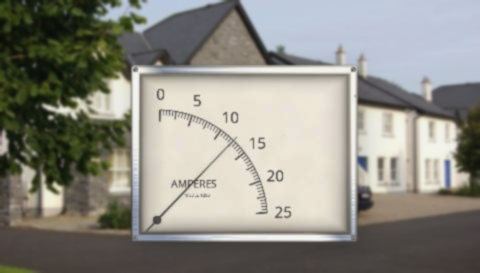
**12.5** A
